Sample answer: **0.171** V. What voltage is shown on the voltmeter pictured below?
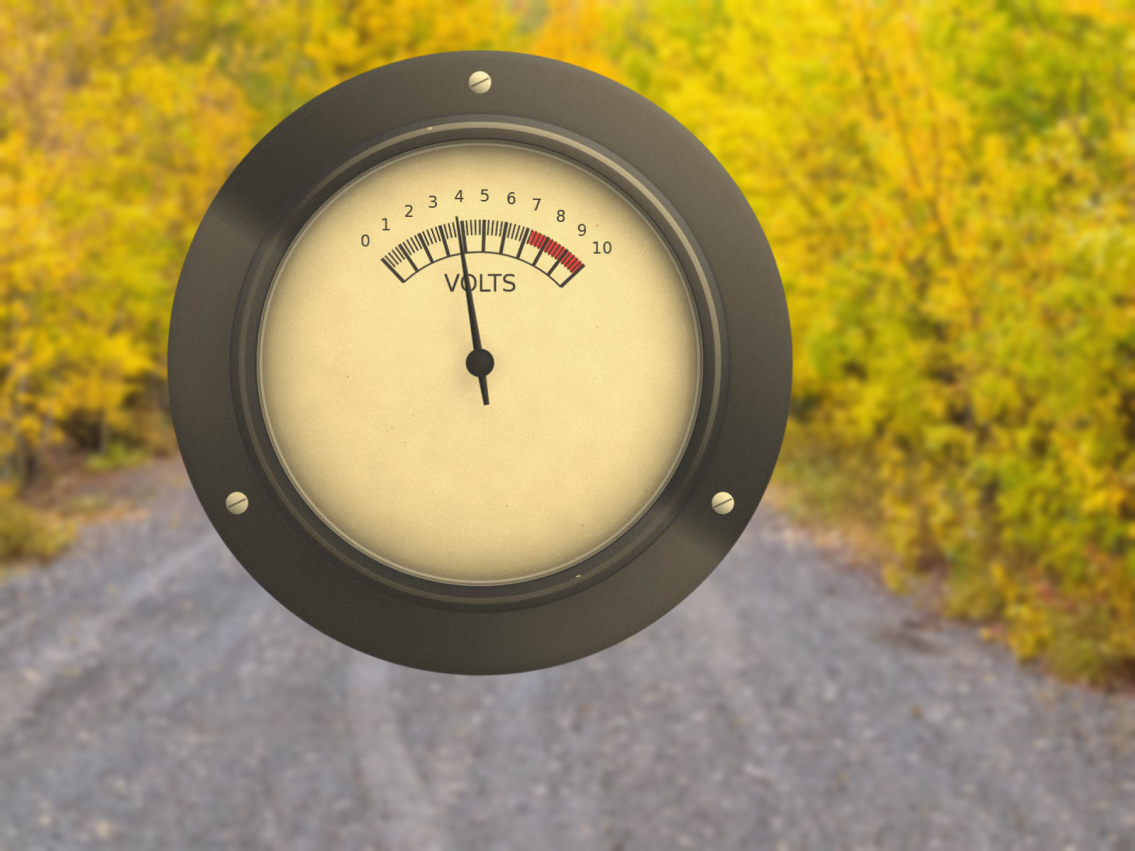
**3.8** V
